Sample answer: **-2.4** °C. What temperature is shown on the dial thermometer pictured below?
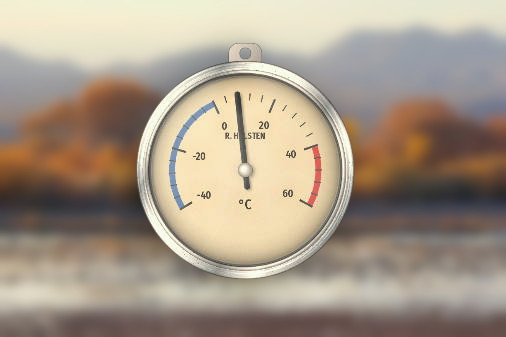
**8** °C
